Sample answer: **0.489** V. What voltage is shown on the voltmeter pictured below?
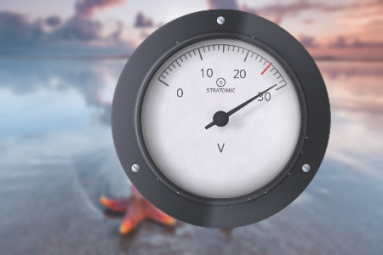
**29** V
